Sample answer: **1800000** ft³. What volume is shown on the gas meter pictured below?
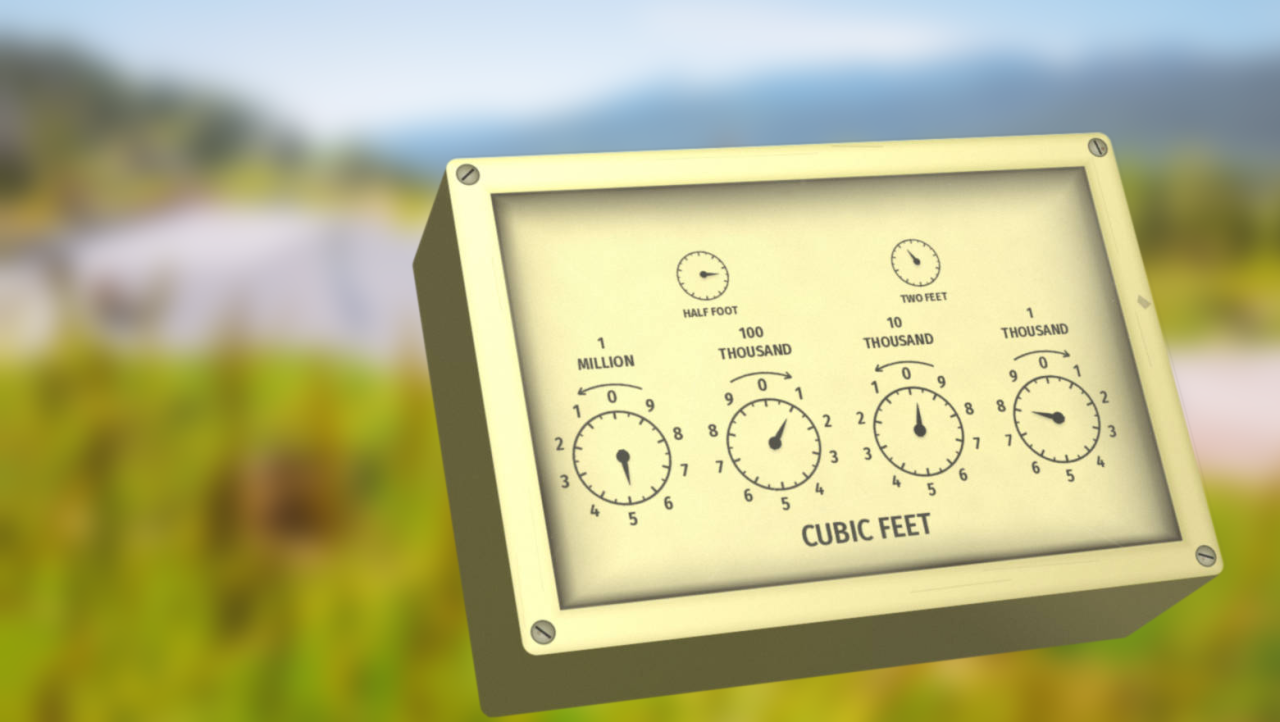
**509800** ft³
